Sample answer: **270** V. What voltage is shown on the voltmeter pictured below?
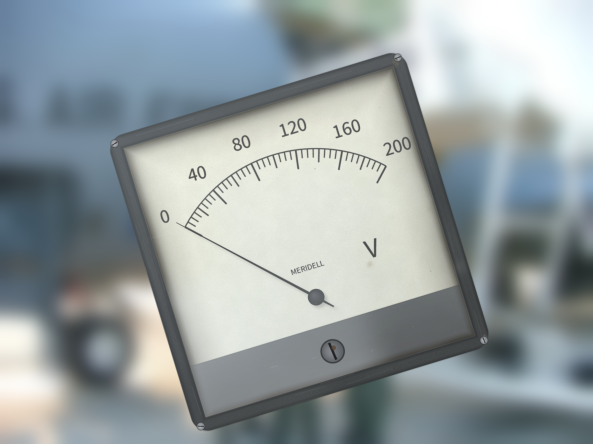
**0** V
